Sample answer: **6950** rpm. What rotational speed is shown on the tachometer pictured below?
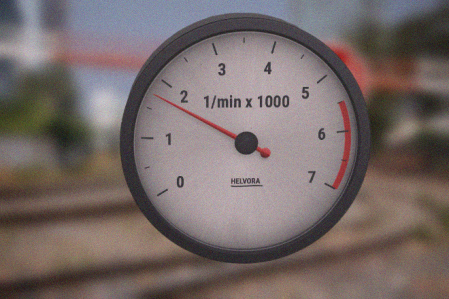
**1750** rpm
